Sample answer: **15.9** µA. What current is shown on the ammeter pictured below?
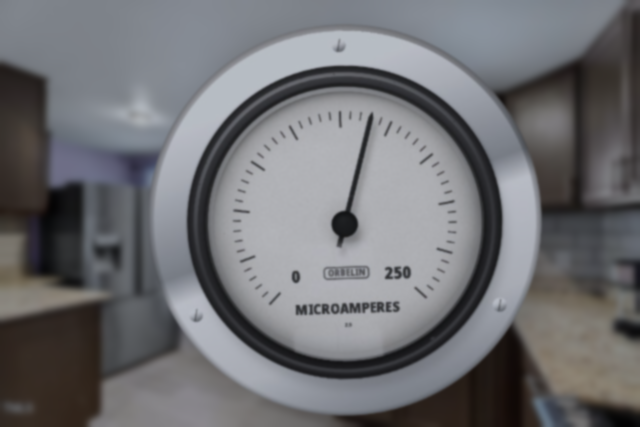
**140** µA
